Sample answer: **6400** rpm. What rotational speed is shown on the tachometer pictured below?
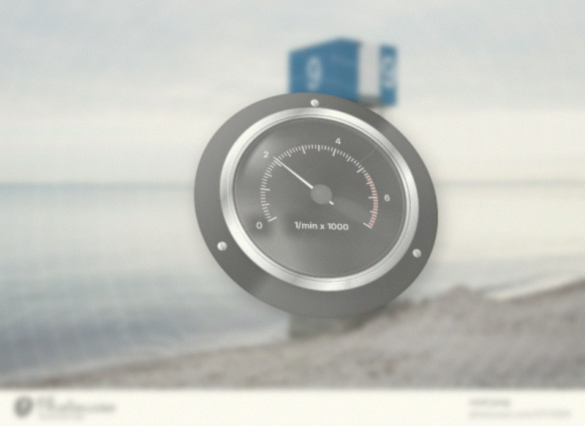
**2000** rpm
